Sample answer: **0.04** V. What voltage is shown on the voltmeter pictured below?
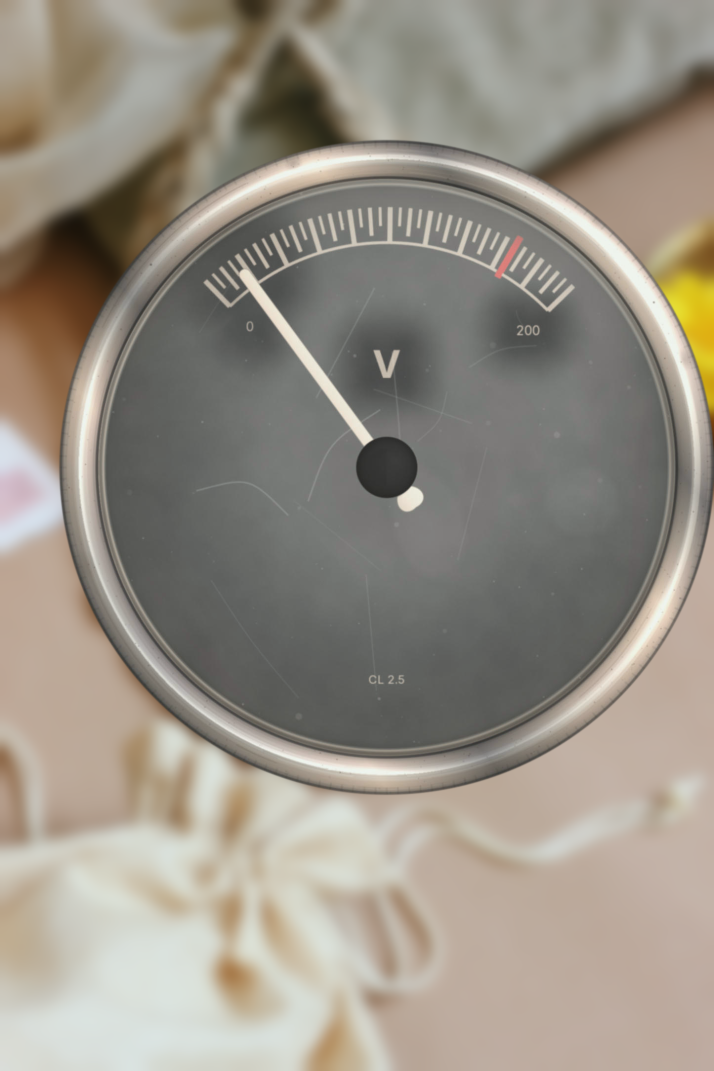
**17.5** V
